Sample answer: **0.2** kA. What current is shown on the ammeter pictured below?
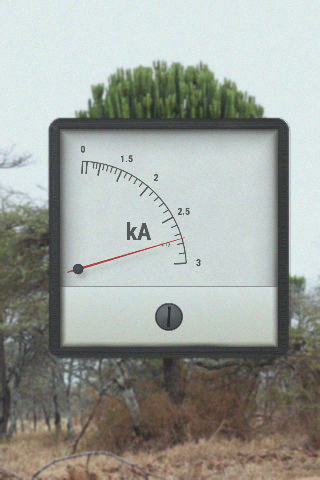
**2.75** kA
